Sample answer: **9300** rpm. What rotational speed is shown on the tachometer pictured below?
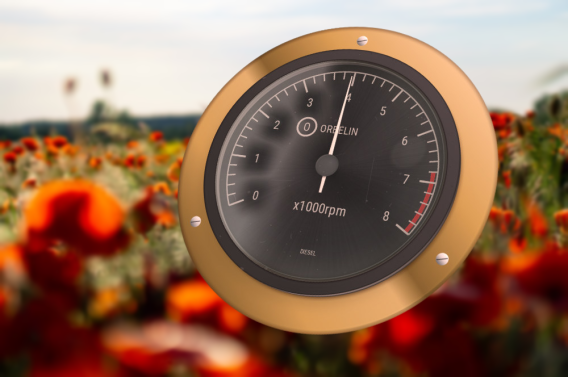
**4000** rpm
